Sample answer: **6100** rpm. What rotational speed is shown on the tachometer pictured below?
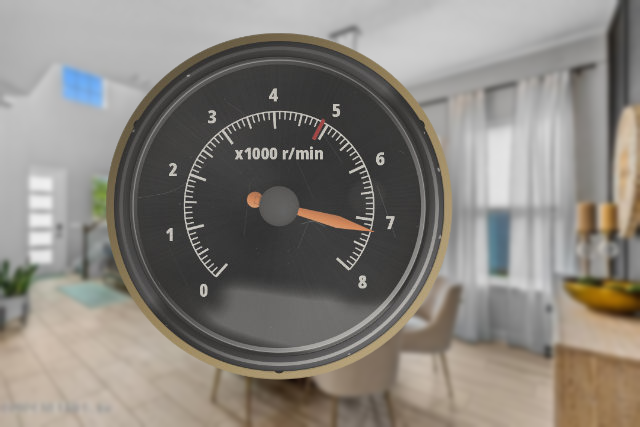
**7200** rpm
